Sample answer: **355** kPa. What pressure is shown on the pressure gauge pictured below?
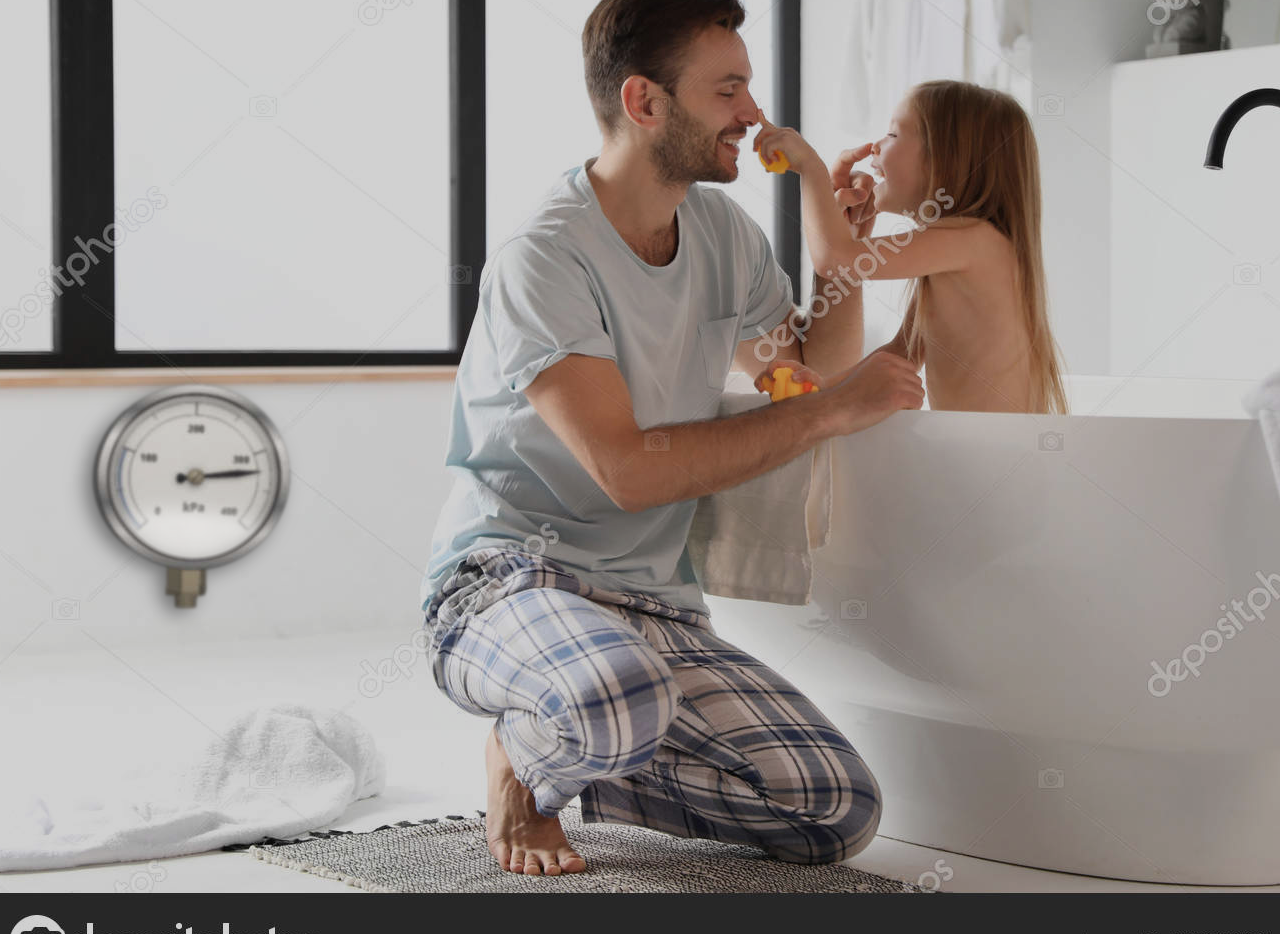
**325** kPa
